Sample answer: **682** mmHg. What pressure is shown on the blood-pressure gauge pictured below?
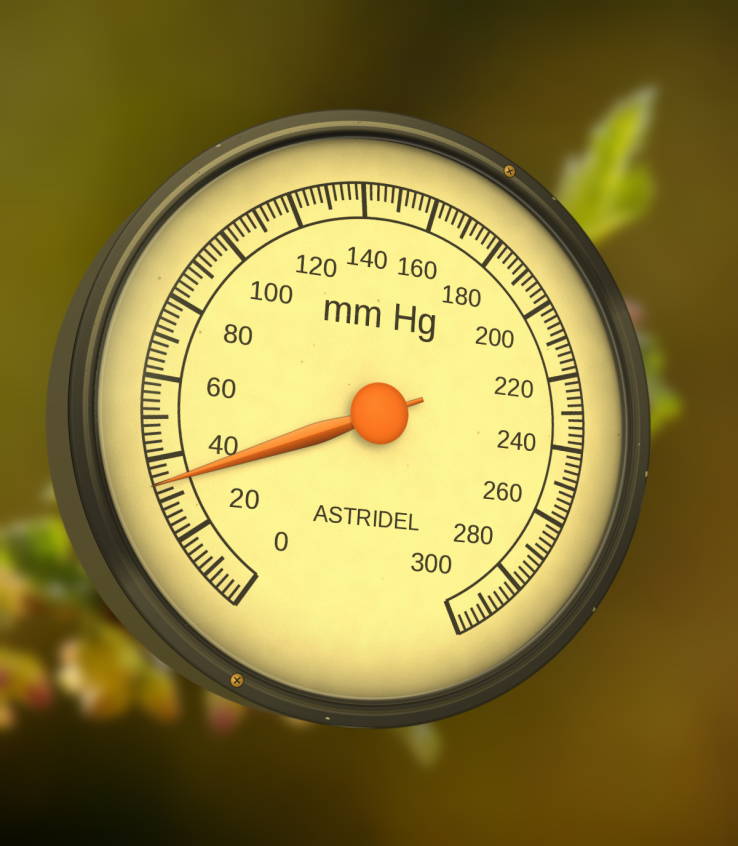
**34** mmHg
